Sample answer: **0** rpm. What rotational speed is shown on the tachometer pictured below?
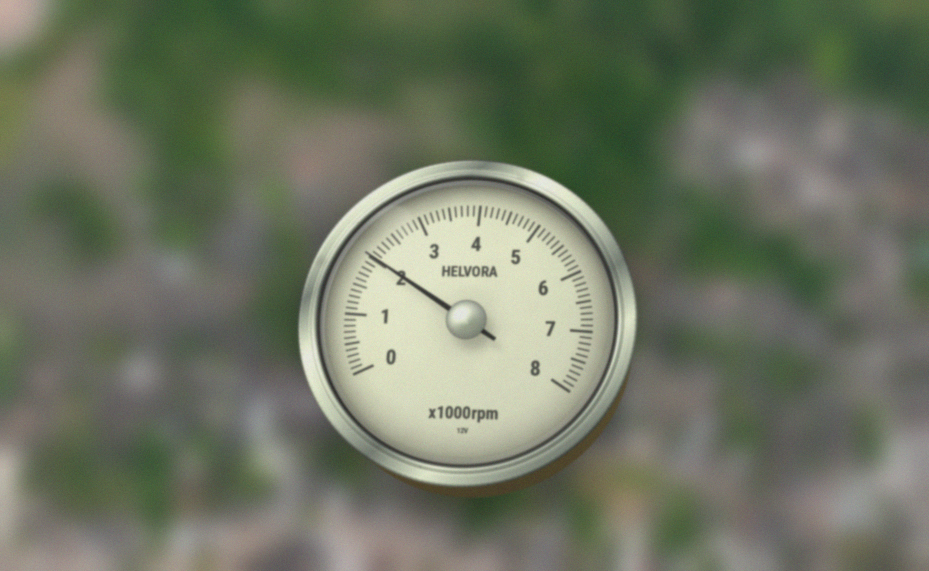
**2000** rpm
